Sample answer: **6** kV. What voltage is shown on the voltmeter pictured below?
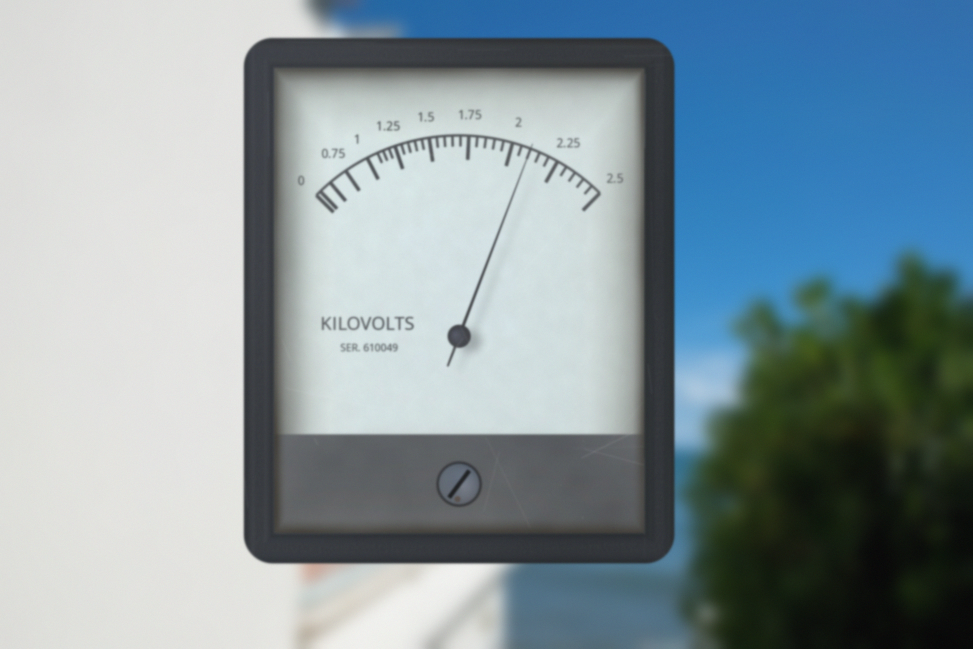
**2.1** kV
